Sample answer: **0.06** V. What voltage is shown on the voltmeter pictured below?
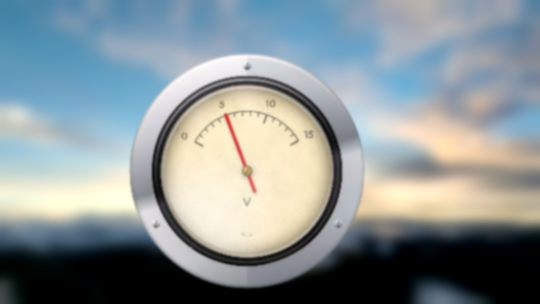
**5** V
